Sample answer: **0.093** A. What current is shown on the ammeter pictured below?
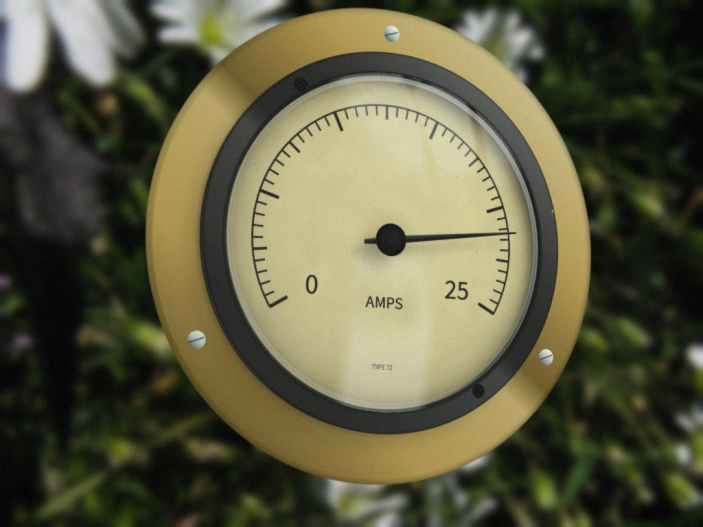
**21.25** A
